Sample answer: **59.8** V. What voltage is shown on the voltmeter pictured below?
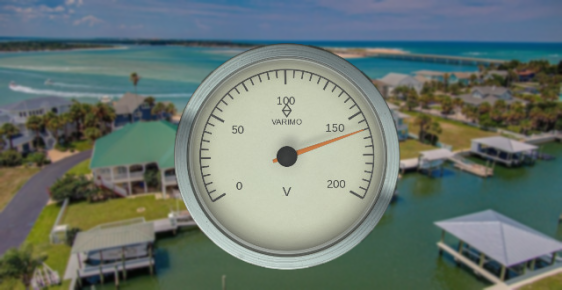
**160** V
